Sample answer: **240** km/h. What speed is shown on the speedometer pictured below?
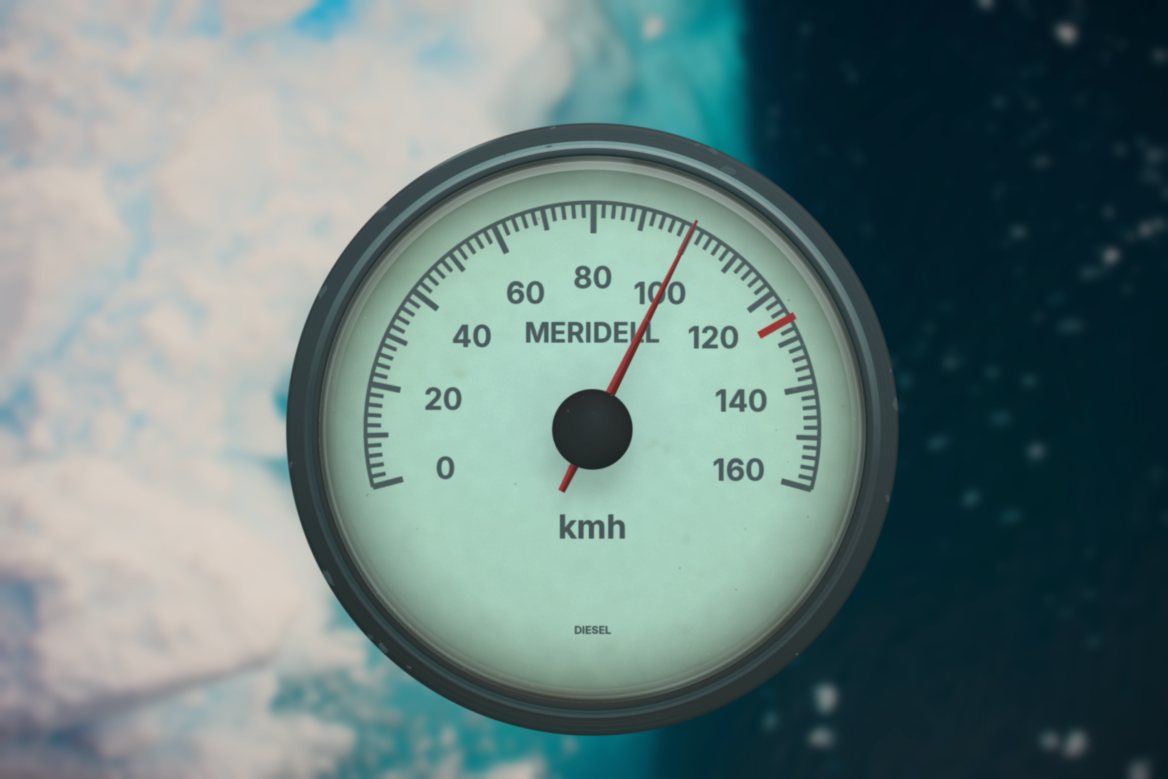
**100** km/h
